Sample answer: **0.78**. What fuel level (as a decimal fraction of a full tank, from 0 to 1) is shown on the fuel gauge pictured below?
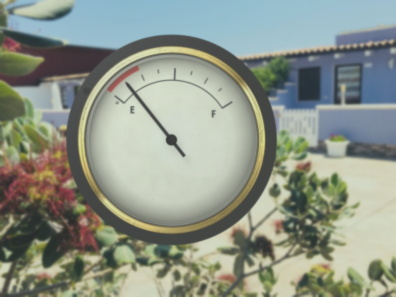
**0.125**
